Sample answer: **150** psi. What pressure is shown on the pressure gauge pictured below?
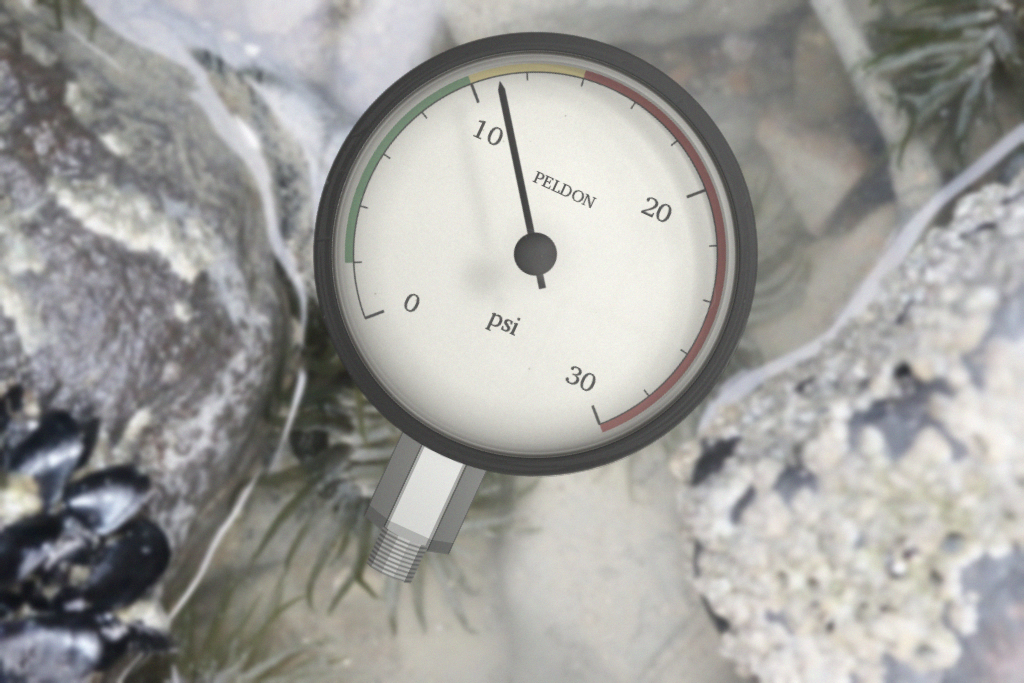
**11** psi
